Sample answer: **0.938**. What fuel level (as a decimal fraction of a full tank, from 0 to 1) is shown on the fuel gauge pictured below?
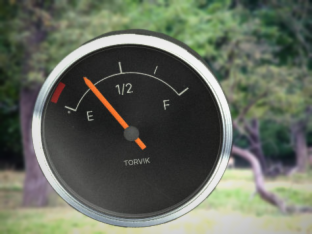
**0.25**
